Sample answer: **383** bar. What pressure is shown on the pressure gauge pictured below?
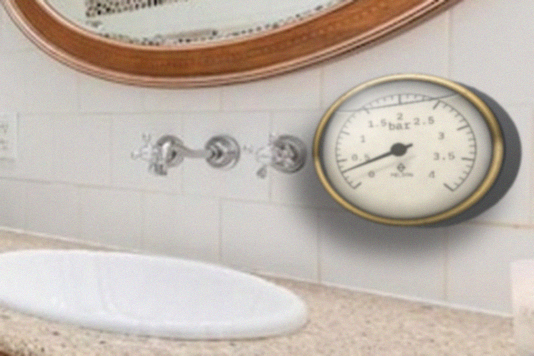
**0.3** bar
